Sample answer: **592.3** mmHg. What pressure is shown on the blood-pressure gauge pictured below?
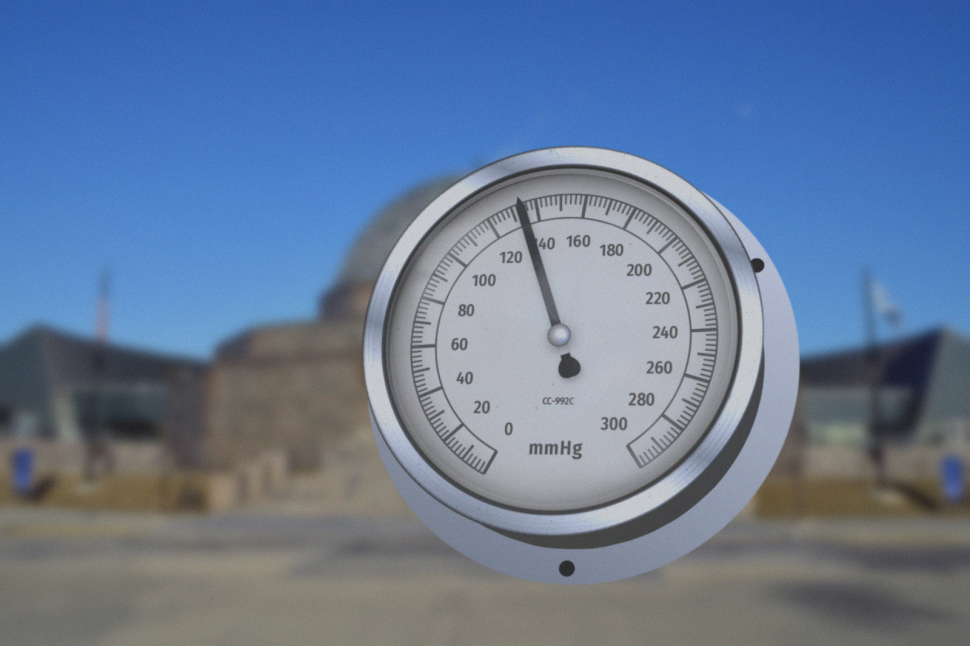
**134** mmHg
